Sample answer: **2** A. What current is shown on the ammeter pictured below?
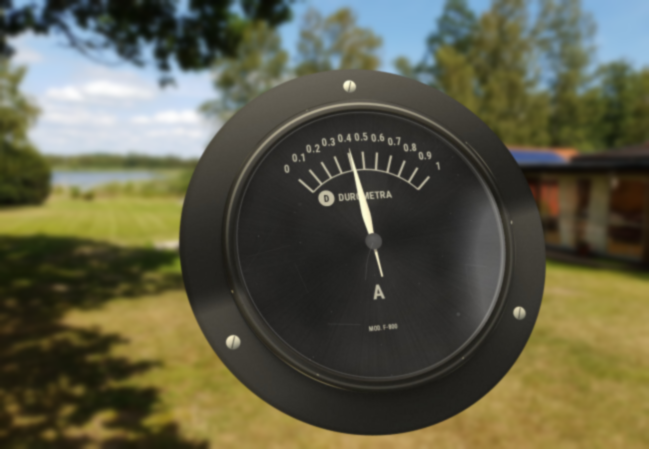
**0.4** A
